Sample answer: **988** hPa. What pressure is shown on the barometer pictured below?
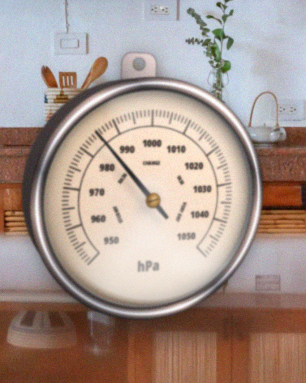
**985** hPa
